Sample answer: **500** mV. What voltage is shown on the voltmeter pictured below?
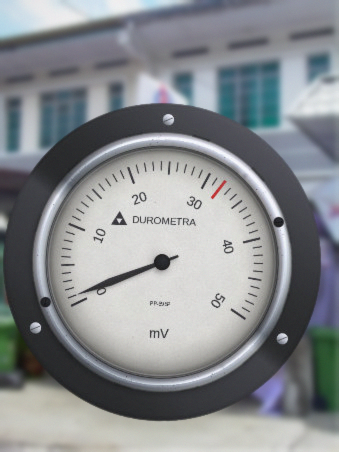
**1** mV
